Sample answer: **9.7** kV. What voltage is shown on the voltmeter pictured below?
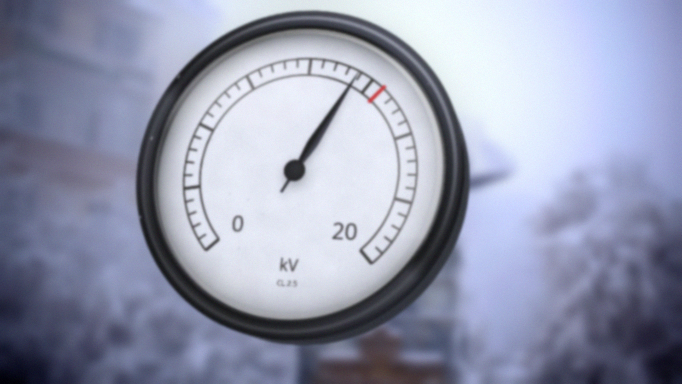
**12** kV
